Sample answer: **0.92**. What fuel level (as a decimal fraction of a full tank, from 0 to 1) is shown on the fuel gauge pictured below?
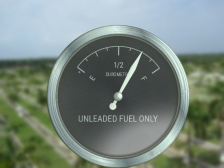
**0.75**
